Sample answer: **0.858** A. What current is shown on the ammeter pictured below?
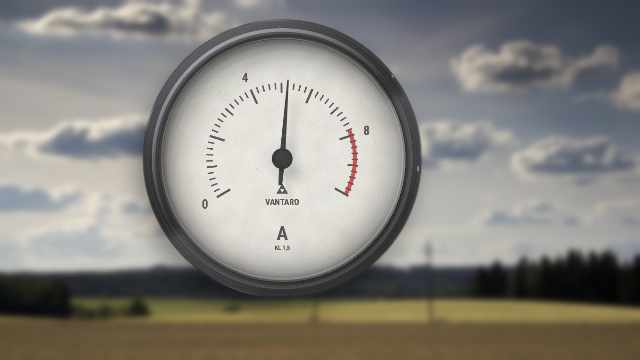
**5.2** A
